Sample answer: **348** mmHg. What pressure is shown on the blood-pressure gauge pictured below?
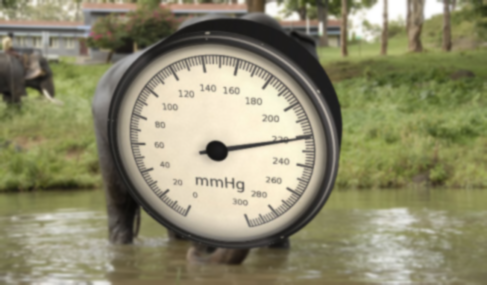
**220** mmHg
